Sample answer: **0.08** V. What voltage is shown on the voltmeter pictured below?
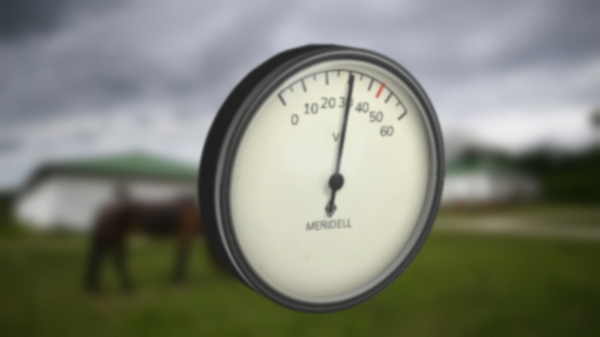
**30** V
